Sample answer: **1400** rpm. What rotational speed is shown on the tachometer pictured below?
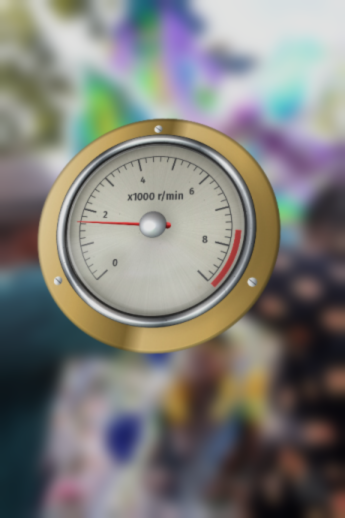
**1600** rpm
